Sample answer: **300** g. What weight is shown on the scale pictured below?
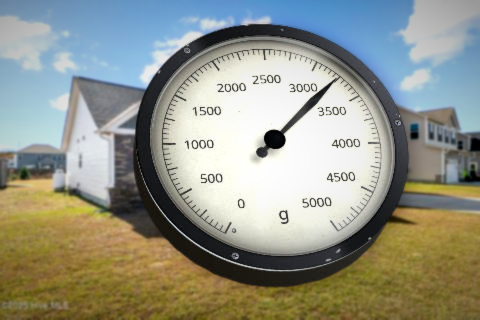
**3250** g
